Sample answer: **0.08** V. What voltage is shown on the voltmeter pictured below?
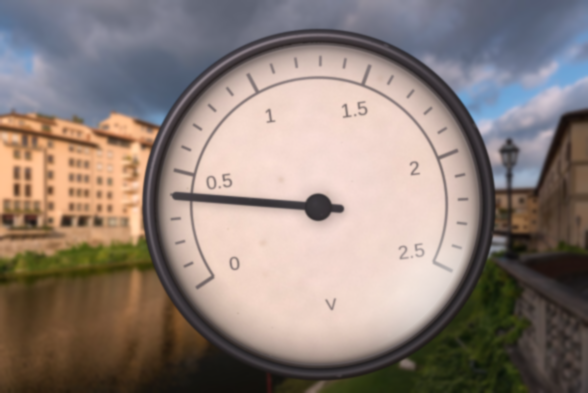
**0.4** V
